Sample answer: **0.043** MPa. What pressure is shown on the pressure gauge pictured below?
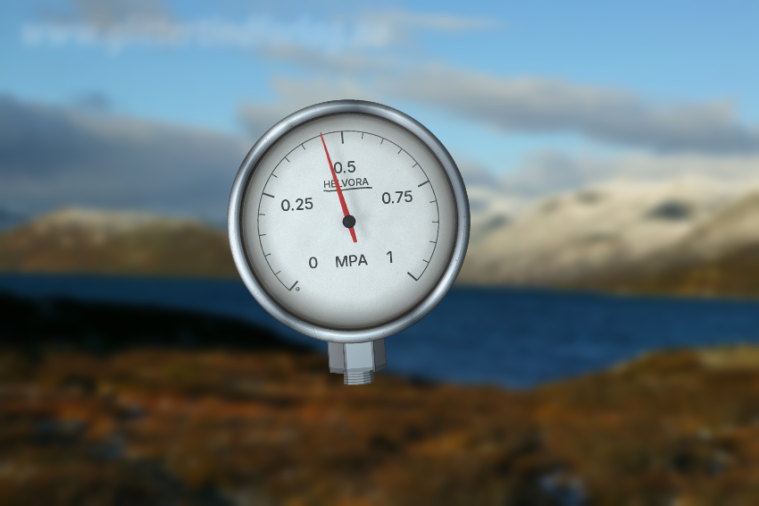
**0.45** MPa
